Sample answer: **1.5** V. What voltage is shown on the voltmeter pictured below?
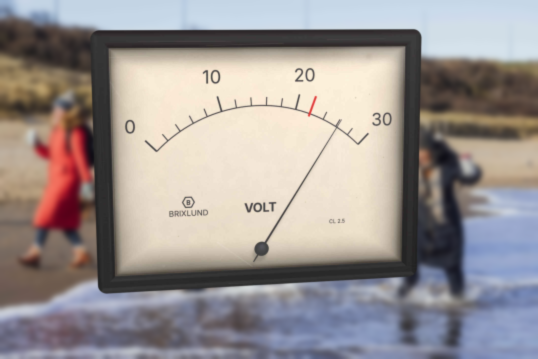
**26** V
